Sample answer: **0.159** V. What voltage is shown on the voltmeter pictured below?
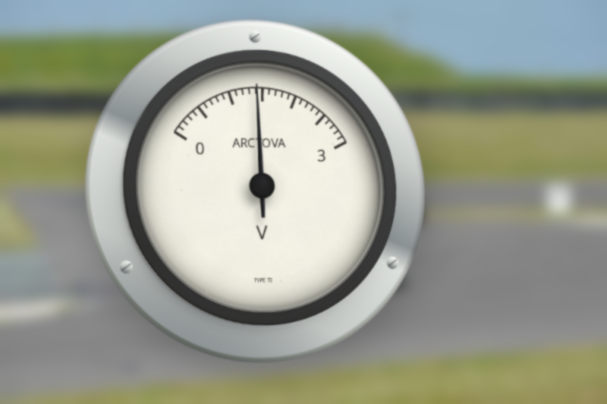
**1.4** V
